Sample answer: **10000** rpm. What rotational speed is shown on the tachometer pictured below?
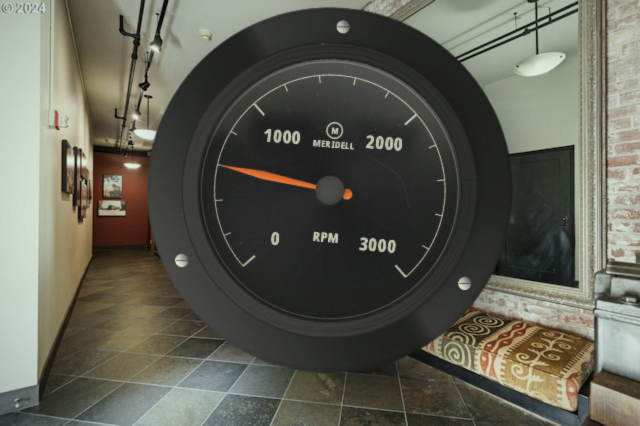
**600** rpm
